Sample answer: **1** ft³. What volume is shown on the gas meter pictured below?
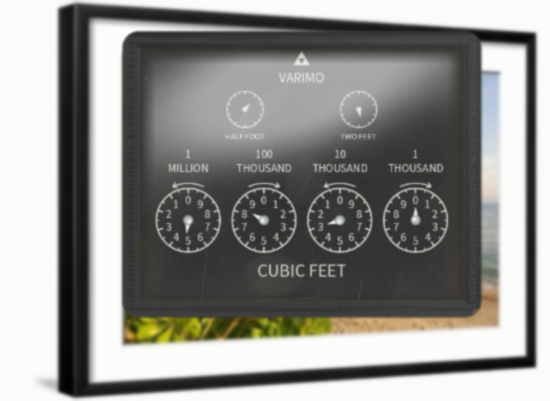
**483000** ft³
